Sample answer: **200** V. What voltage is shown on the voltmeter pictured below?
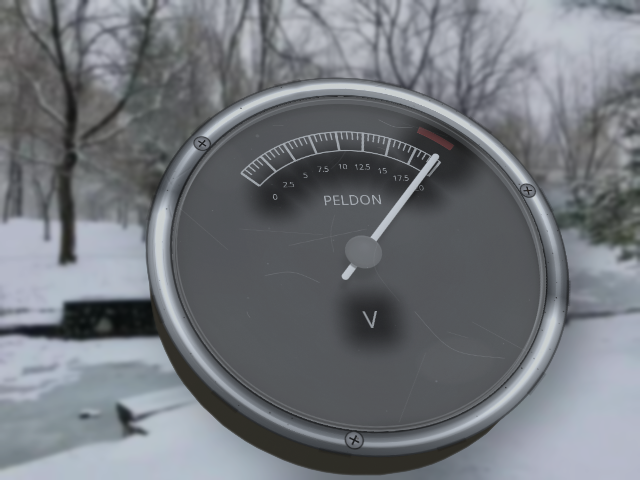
**19.5** V
